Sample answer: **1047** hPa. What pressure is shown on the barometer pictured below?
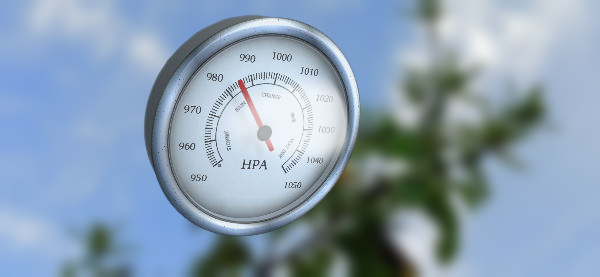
**985** hPa
